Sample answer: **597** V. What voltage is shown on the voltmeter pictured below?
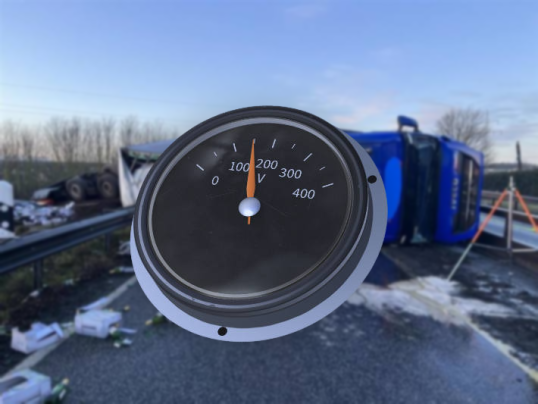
**150** V
